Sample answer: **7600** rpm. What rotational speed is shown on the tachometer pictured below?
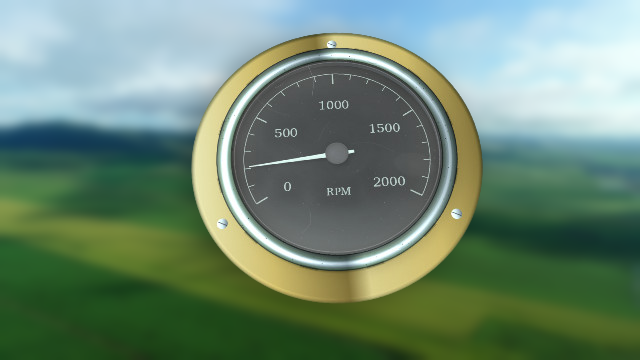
**200** rpm
